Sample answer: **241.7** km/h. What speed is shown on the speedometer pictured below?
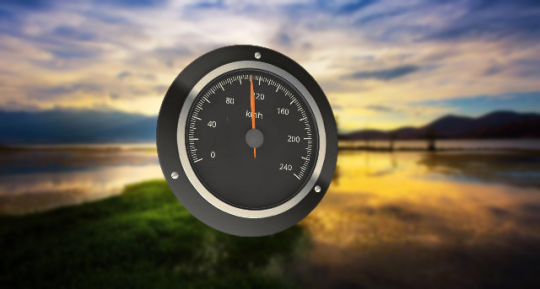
**110** km/h
